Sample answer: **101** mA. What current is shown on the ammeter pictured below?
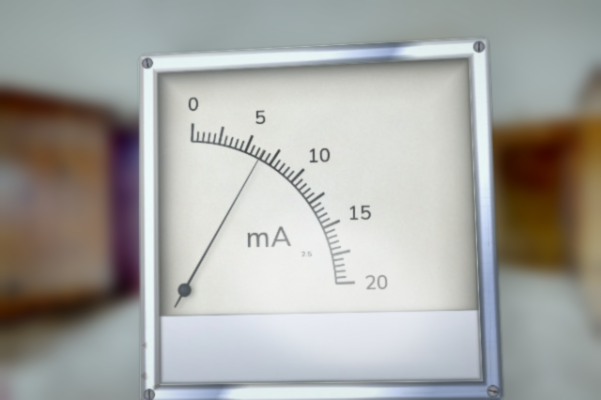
**6.5** mA
